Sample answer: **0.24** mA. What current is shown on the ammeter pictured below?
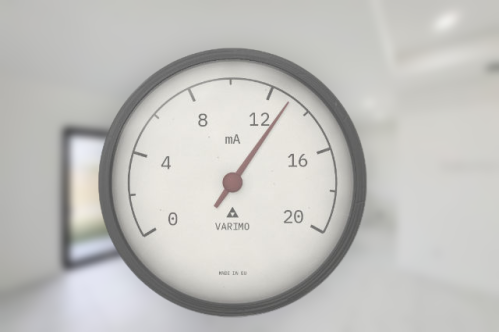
**13** mA
